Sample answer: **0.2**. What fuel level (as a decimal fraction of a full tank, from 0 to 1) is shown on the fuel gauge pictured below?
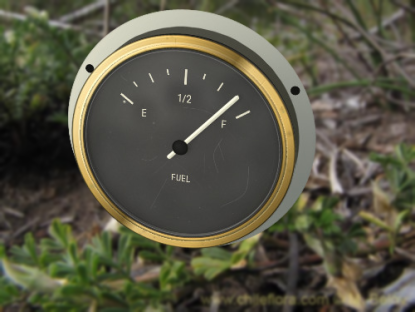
**0.875**
